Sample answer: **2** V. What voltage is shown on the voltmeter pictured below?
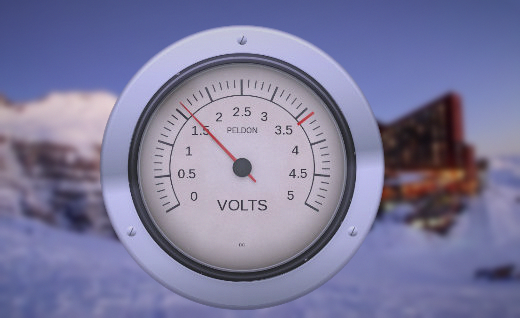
**1.6** V
